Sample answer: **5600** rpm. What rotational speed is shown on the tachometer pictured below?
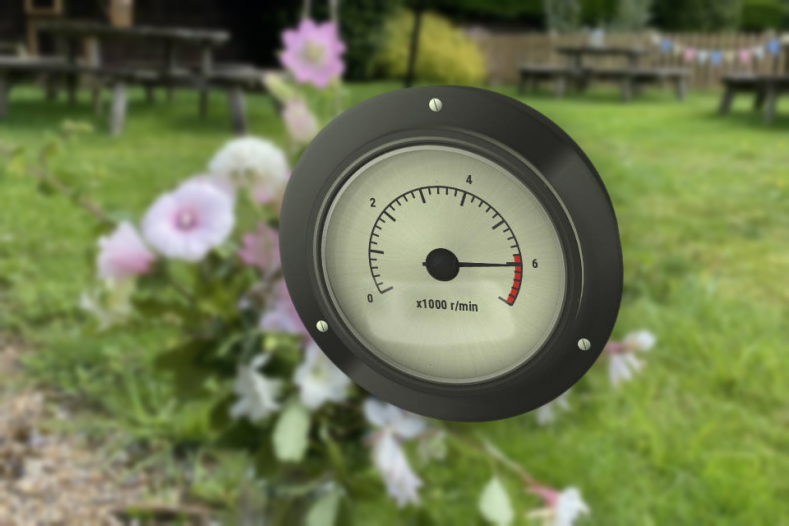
**6000** rpm
